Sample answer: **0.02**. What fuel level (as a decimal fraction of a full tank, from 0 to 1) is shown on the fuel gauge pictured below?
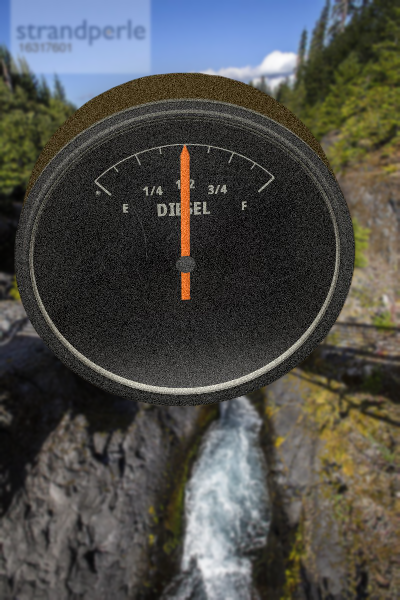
**0.5**
